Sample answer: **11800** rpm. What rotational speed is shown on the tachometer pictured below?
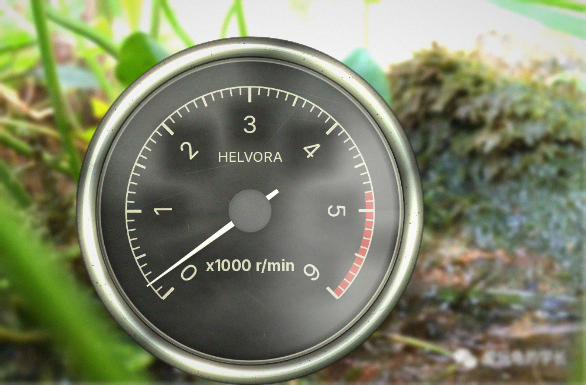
**200** rpm
